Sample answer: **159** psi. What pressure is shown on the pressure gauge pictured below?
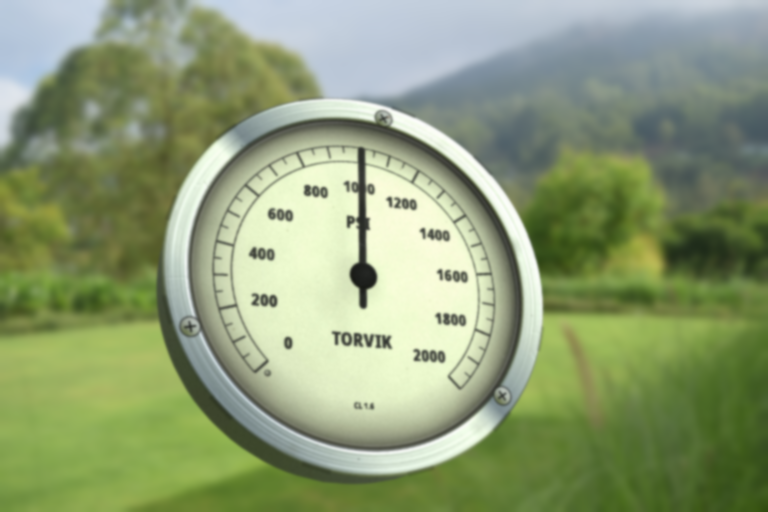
**1000** psi
